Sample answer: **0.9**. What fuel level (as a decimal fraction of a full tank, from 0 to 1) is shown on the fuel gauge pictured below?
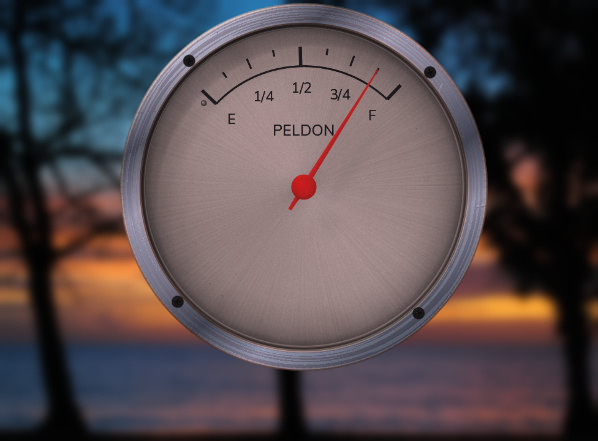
**0.875**
